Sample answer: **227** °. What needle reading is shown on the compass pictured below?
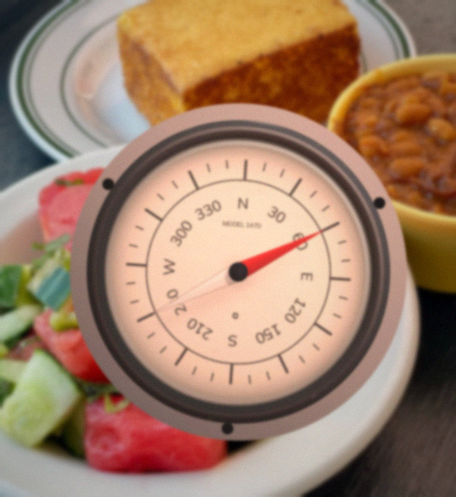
**60** °
